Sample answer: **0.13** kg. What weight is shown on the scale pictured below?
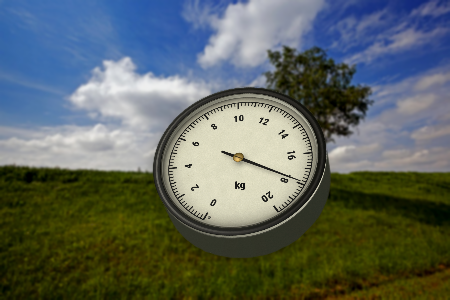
**18** kg
